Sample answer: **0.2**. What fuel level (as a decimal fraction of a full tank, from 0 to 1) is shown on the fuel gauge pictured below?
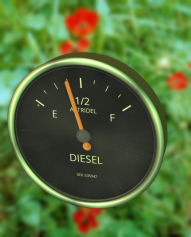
**0.375**
